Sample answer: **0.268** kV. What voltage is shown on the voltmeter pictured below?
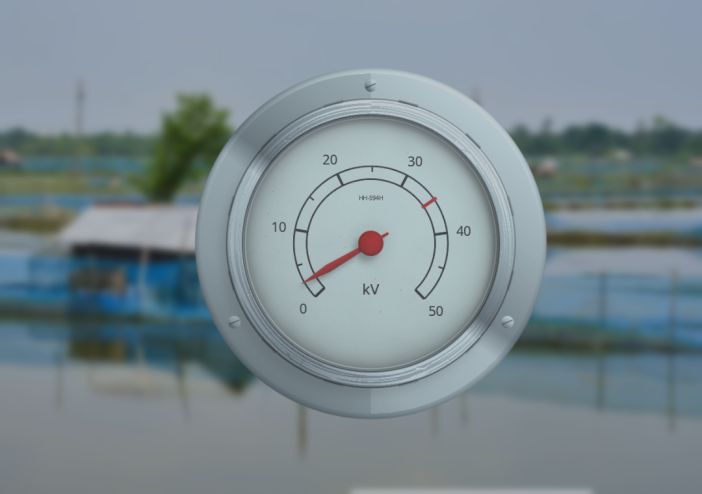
**2.5** kV
